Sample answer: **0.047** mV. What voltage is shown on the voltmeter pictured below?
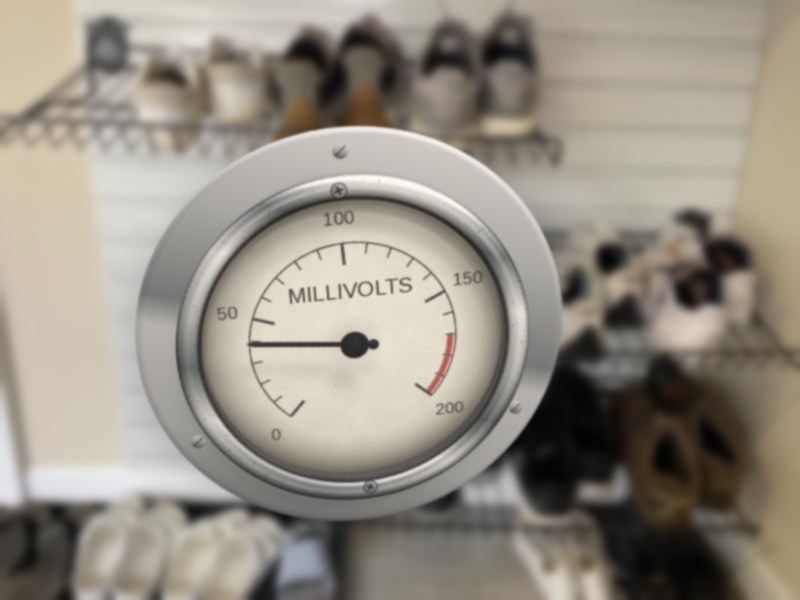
**40** mV
